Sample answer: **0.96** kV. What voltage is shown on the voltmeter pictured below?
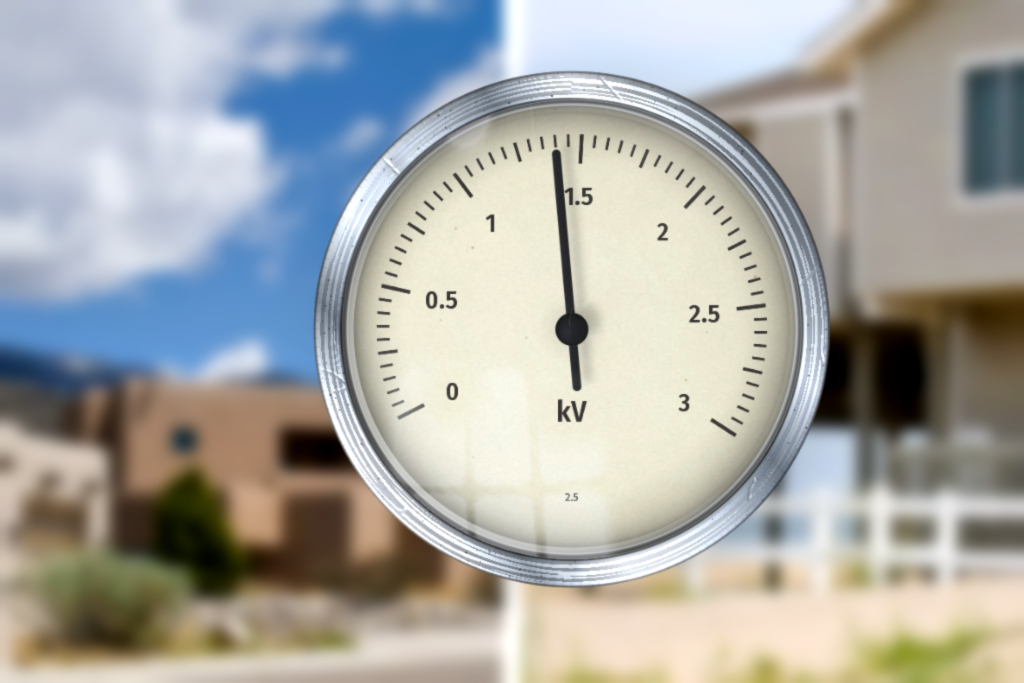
**1.4** kV
